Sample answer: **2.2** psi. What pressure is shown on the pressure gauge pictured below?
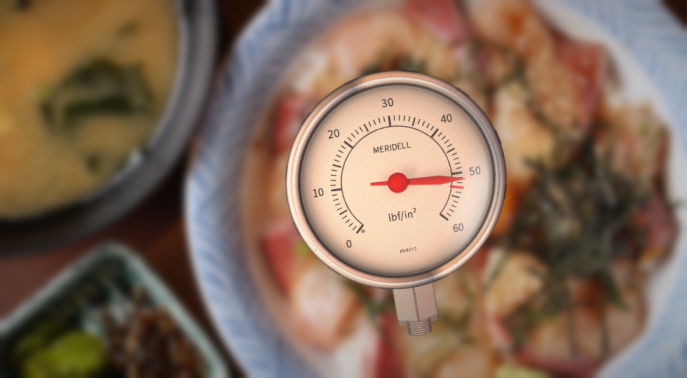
**51** psi
